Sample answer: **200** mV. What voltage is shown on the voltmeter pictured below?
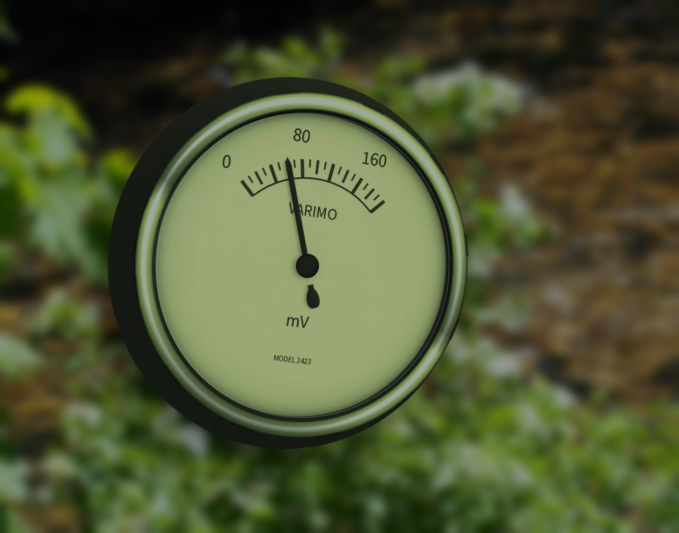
**60** mV
